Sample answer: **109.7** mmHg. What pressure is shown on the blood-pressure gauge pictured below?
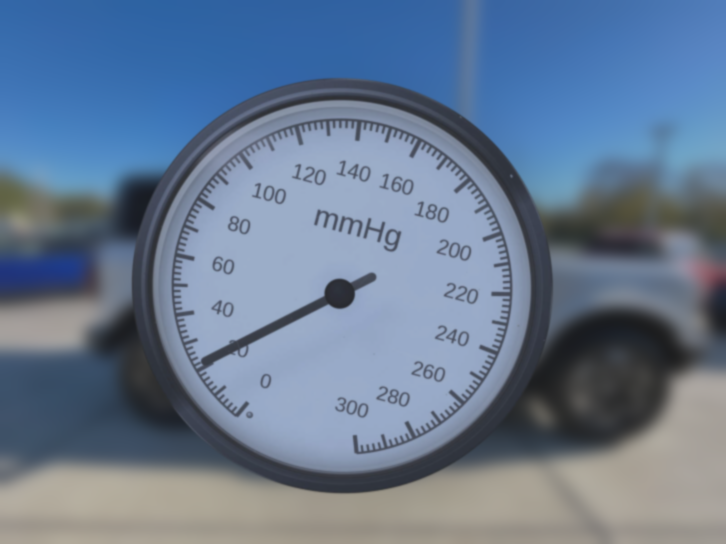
**22** mmHg
